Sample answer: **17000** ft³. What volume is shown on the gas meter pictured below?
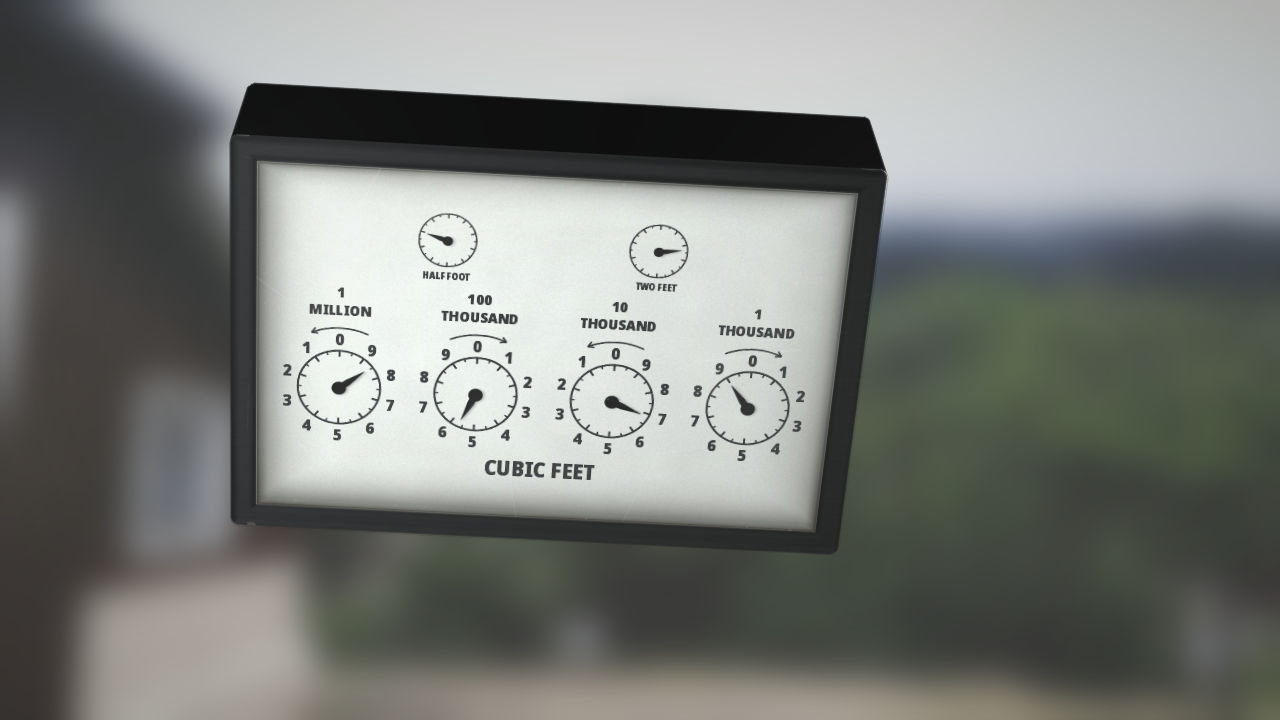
**856900** ft³
